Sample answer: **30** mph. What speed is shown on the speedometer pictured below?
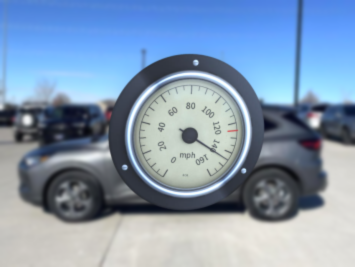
**145** mph
